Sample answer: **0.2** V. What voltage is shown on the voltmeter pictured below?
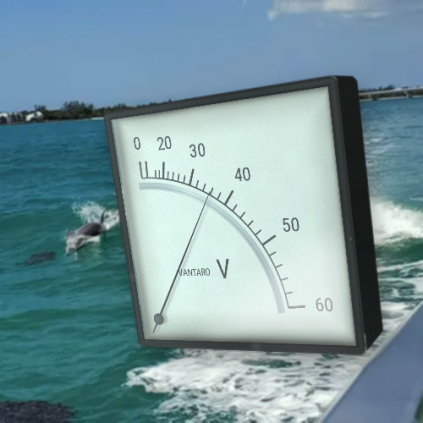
**36** V
